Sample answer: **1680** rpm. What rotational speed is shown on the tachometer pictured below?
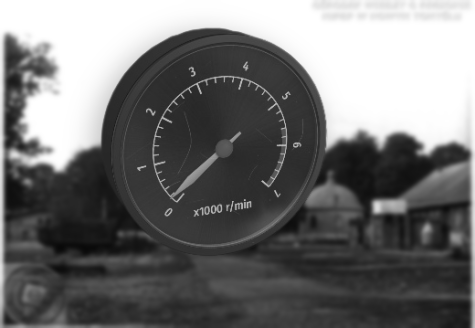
**200** rpm
